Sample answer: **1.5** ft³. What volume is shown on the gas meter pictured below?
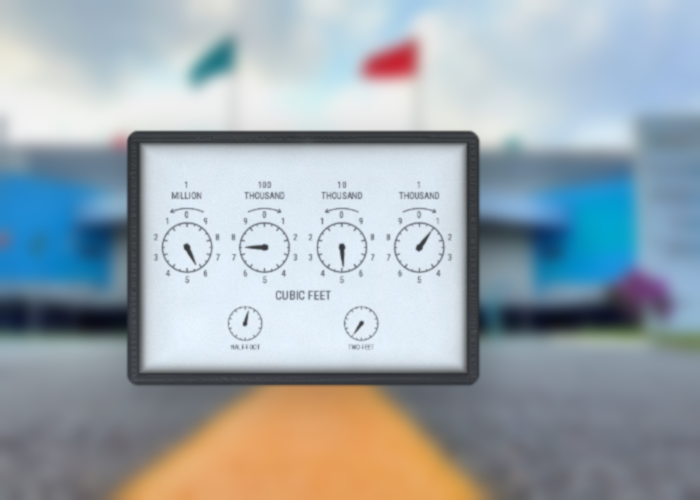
**575100** ft³
